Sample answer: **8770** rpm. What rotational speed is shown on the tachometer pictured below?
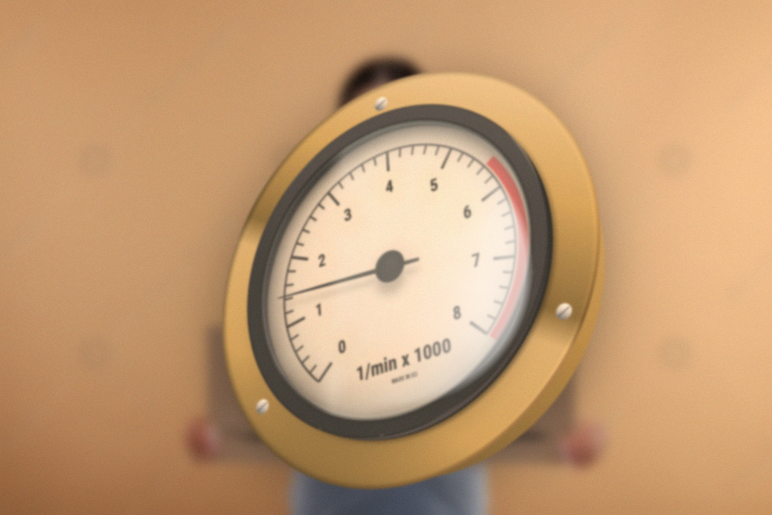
**1400** rpm
